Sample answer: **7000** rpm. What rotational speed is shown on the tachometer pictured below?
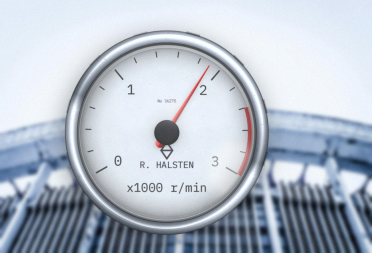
**1900** rpm
